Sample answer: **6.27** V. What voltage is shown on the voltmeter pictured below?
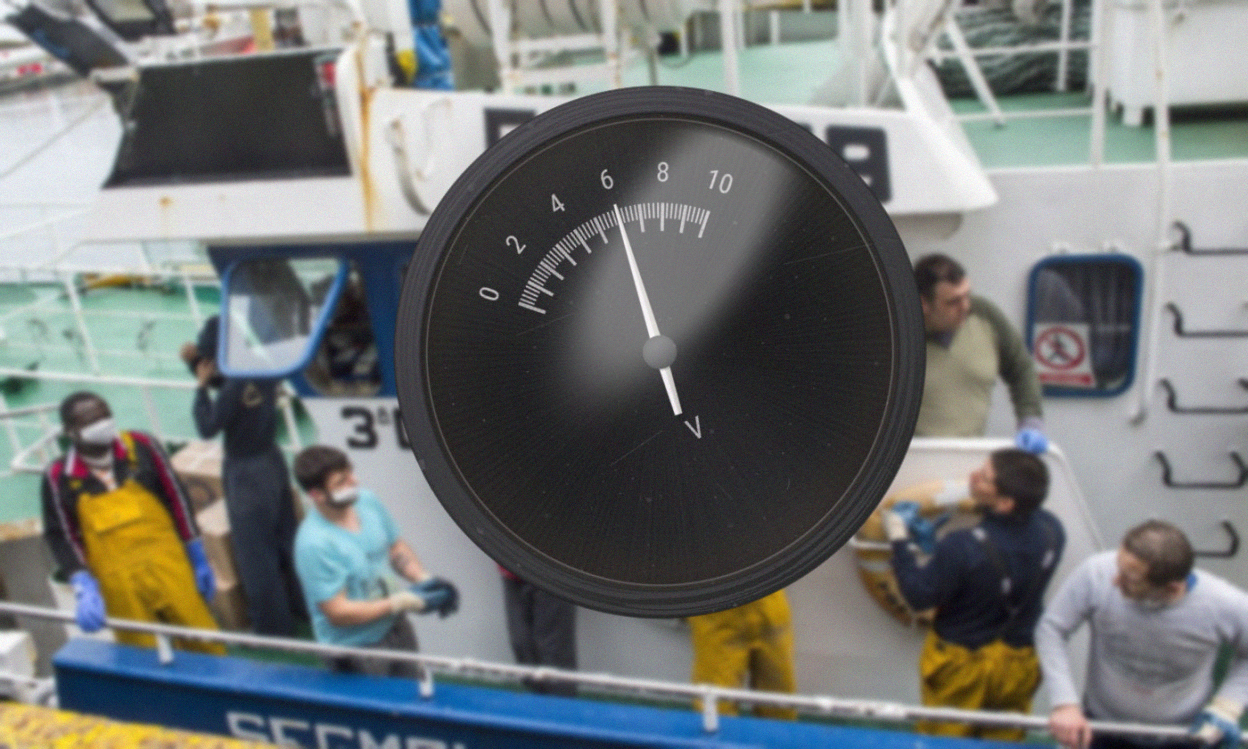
**6** V
